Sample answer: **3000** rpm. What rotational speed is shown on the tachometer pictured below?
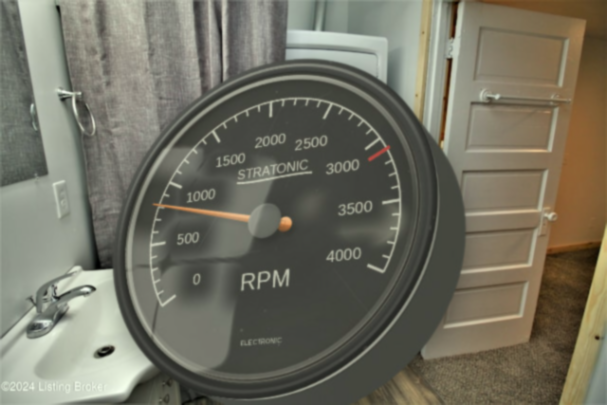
**800** rpm
